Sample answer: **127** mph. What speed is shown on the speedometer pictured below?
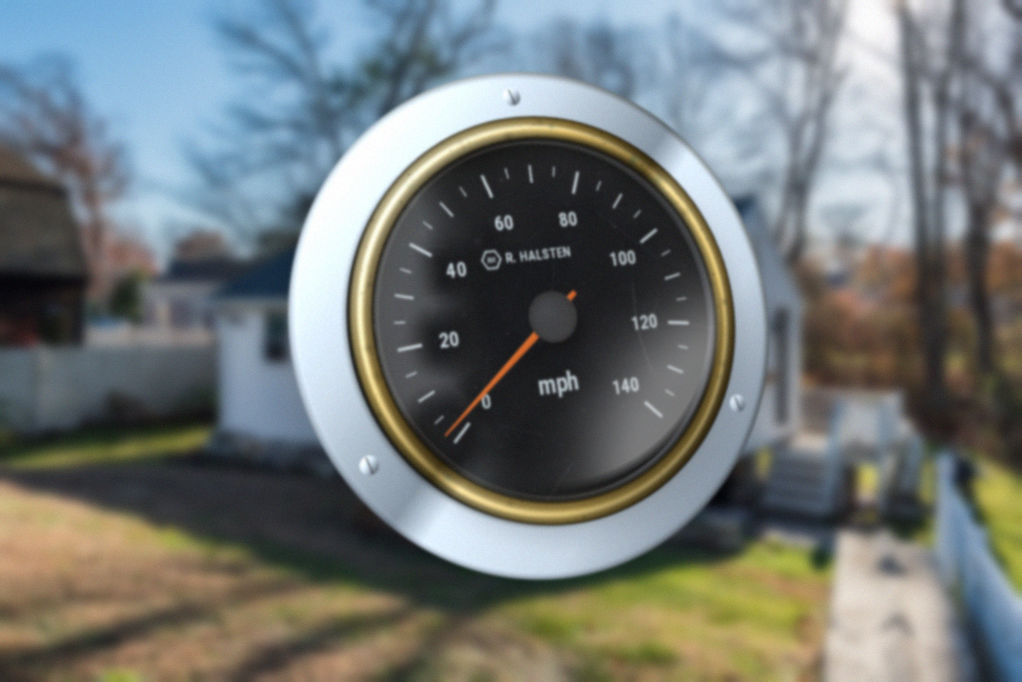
**2.5** mph
